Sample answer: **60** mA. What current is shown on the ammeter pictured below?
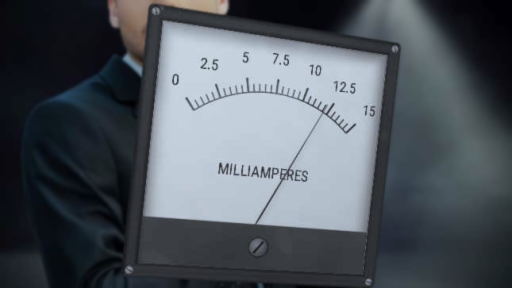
**12** mA
